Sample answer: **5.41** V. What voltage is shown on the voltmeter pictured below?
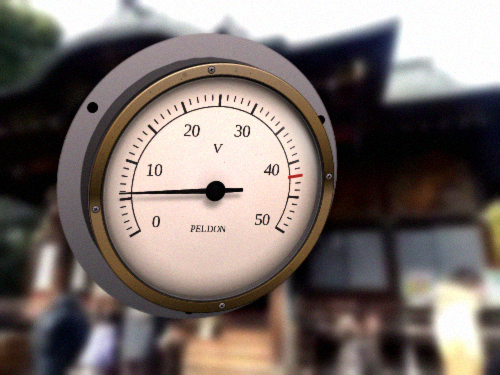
**6** V
